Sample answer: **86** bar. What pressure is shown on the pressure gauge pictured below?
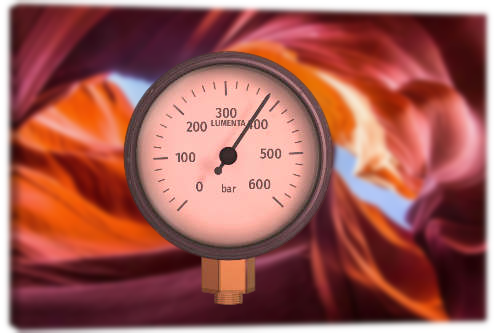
**380** bar
